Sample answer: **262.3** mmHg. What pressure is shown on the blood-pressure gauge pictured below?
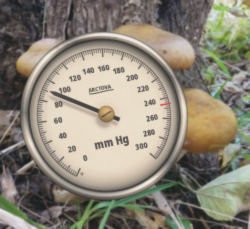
**90** mmHg
